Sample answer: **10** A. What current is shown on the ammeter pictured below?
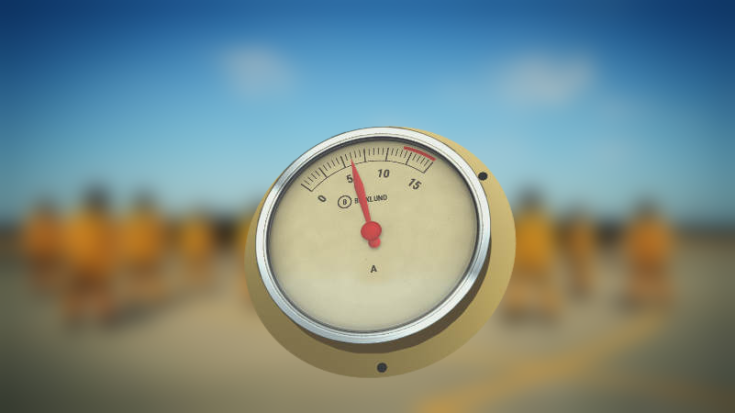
**6** A
